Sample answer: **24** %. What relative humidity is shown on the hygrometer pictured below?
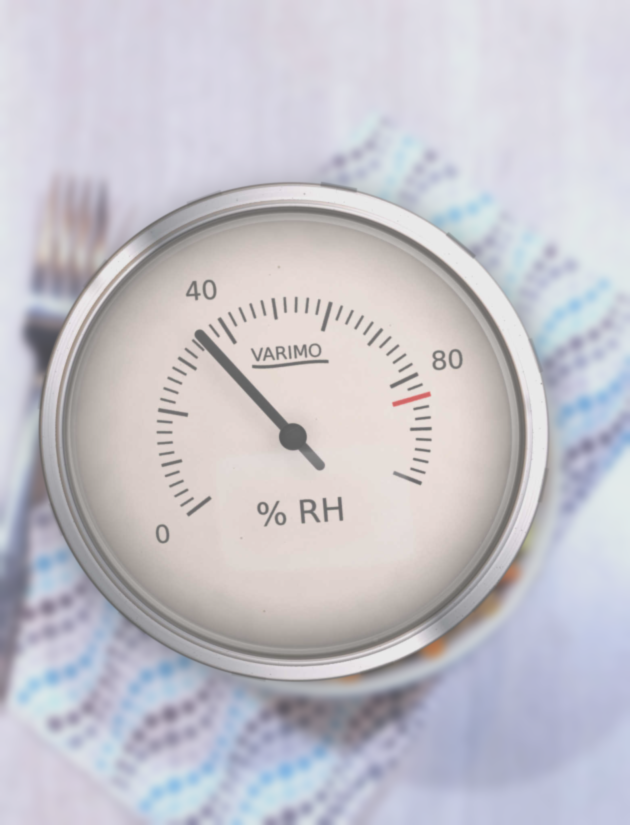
**36** %
